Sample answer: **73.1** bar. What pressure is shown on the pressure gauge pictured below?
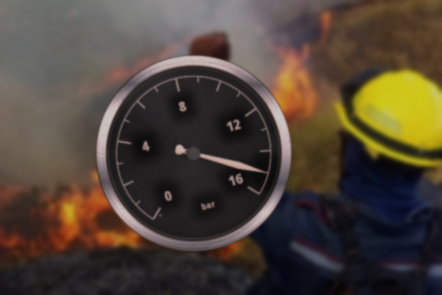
**15** bar
